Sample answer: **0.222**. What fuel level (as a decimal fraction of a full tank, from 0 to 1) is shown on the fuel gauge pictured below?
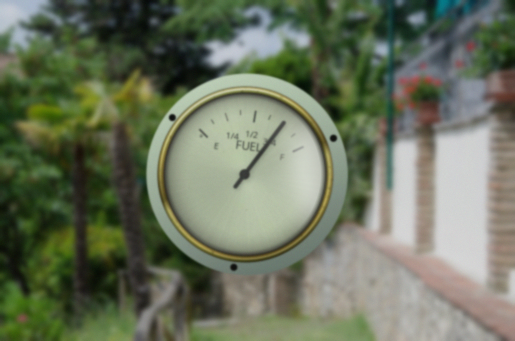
**0.75**
